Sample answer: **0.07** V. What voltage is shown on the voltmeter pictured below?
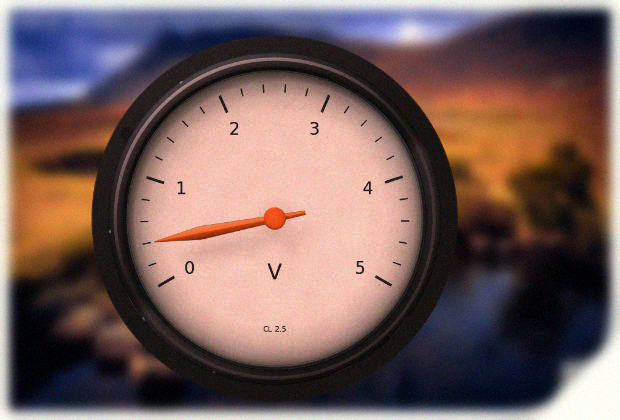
**0.4** V
